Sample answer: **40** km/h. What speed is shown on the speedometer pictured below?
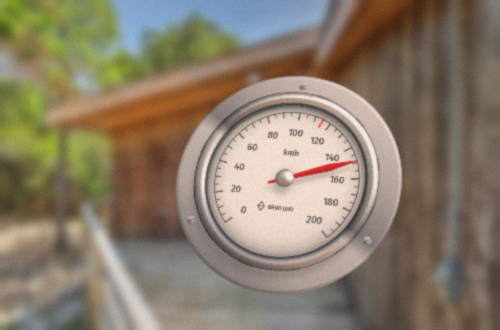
**150** km/h
